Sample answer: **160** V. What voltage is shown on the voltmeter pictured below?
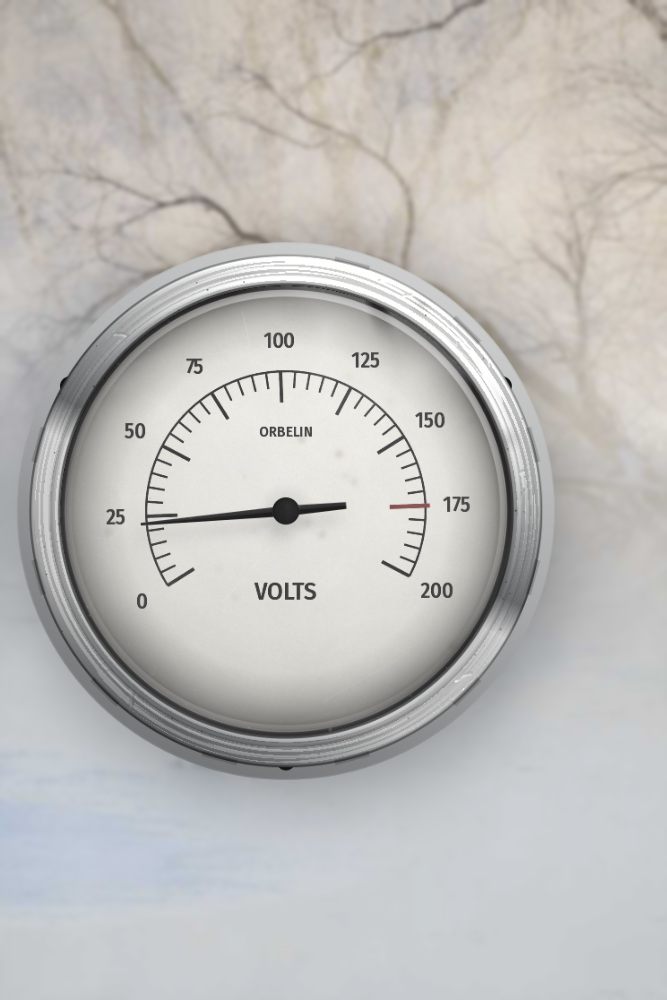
**22.5** V
